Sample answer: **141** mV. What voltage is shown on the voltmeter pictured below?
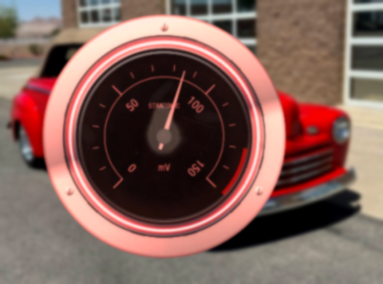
**85** mV
